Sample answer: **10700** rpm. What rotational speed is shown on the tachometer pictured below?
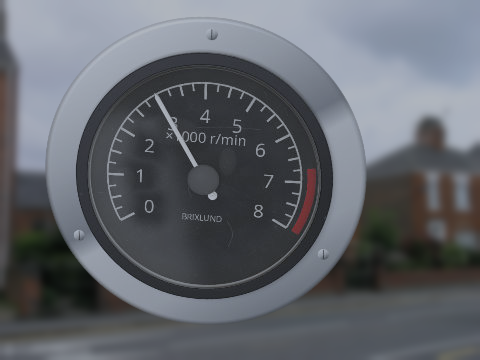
**3000** rpm
